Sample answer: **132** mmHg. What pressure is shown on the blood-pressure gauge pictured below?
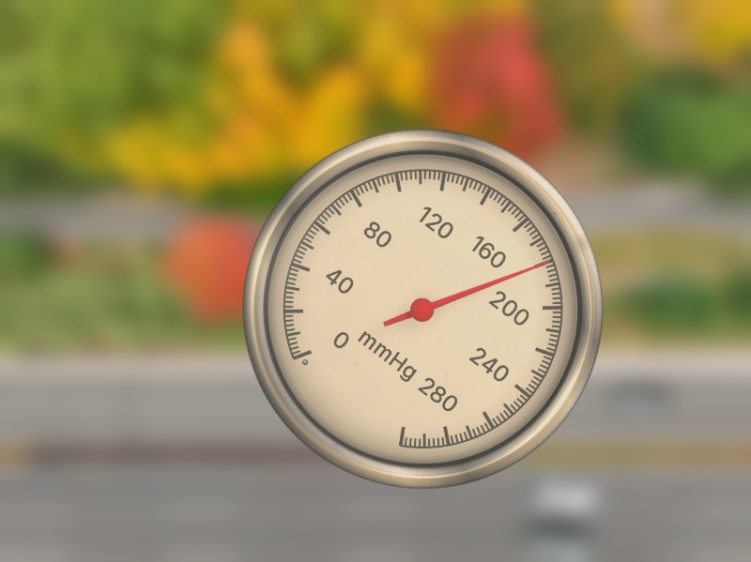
**180** mmHg
